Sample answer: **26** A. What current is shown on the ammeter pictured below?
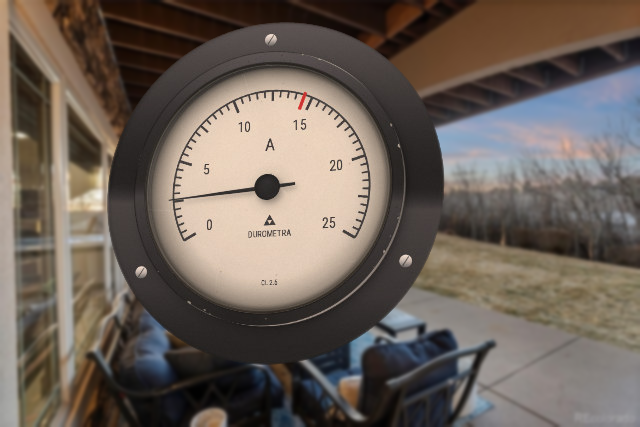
**2.5** A
